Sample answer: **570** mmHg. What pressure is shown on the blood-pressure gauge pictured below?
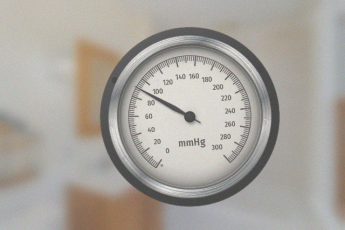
**90** mmHg
